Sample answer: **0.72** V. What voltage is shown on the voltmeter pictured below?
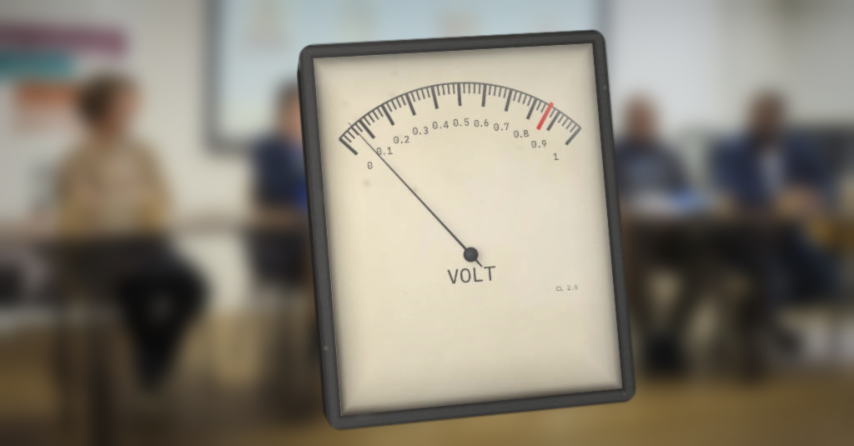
**0.06** V
